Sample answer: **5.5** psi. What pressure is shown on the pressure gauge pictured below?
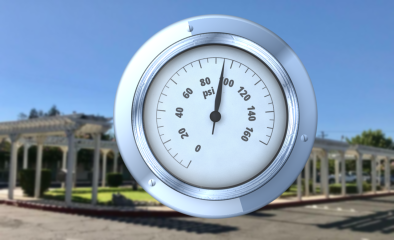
**95** psi
